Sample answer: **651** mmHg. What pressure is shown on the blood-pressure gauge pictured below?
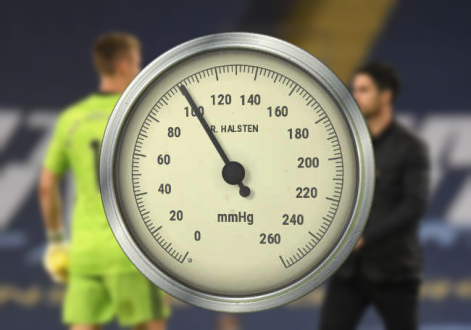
**102** mmHg
